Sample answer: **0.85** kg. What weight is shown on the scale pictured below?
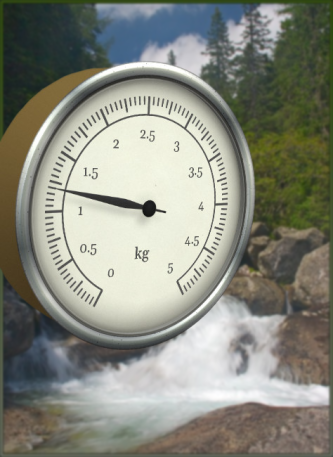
**1.2** kg
